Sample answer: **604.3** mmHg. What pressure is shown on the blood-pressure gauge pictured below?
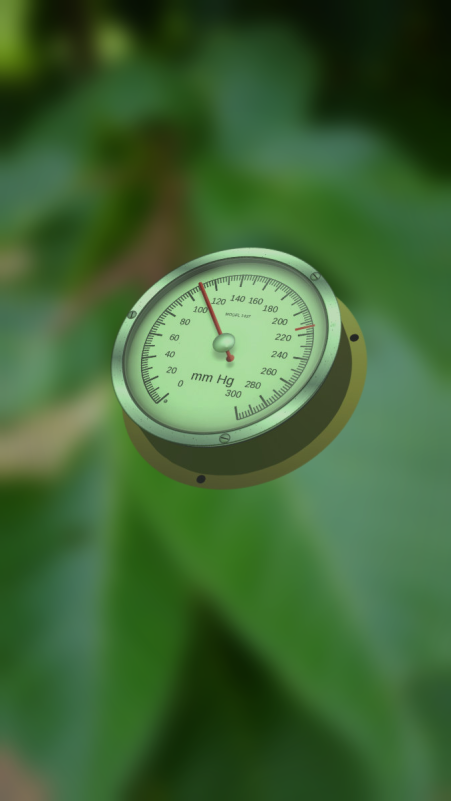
**110** mmHg
